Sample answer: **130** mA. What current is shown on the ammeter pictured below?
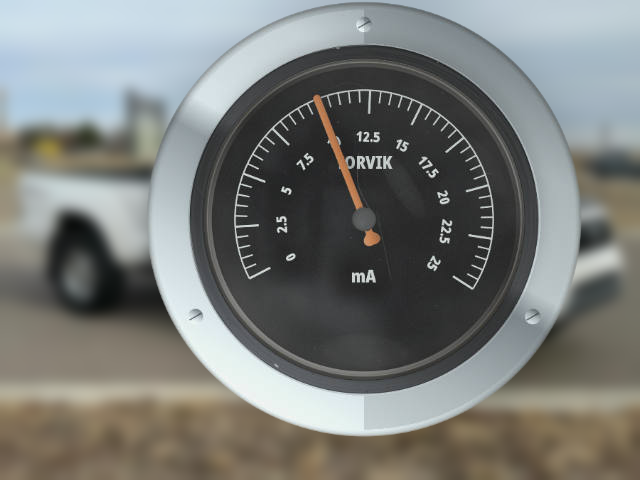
**10** mA
